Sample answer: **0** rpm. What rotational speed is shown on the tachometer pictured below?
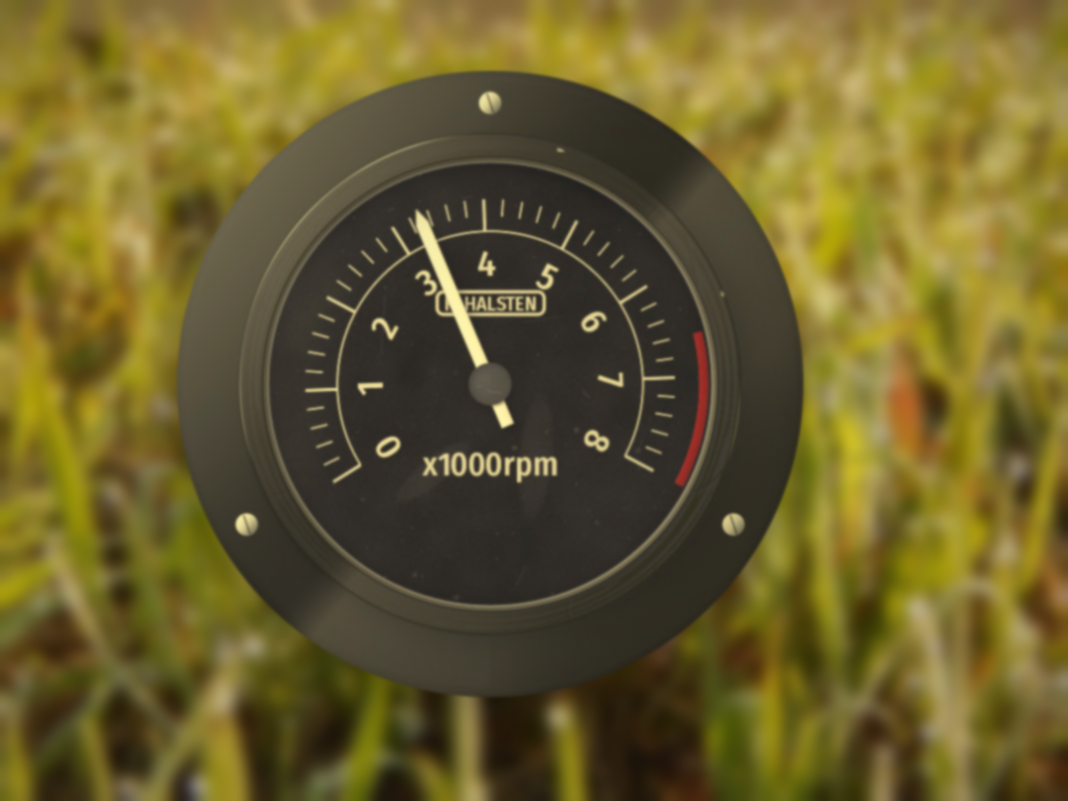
**3300** rpm
